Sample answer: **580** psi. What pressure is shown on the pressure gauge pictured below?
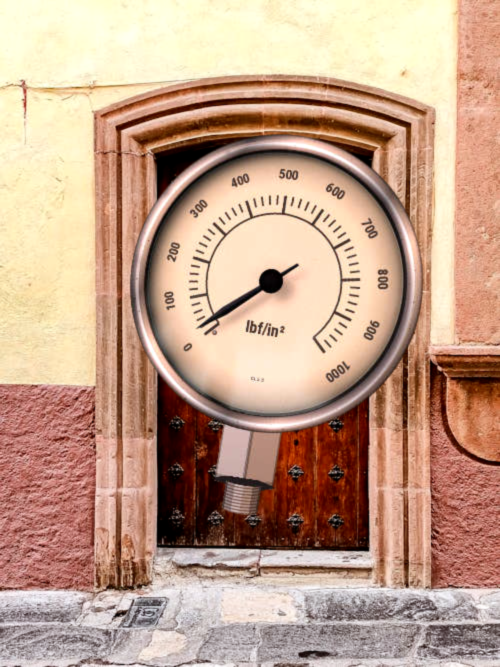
**20** psi
